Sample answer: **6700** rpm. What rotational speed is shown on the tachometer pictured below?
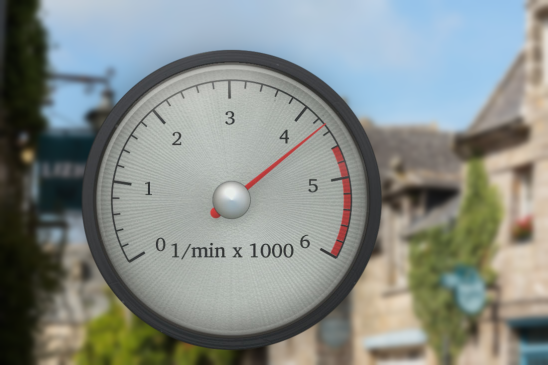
**4300** rpm
